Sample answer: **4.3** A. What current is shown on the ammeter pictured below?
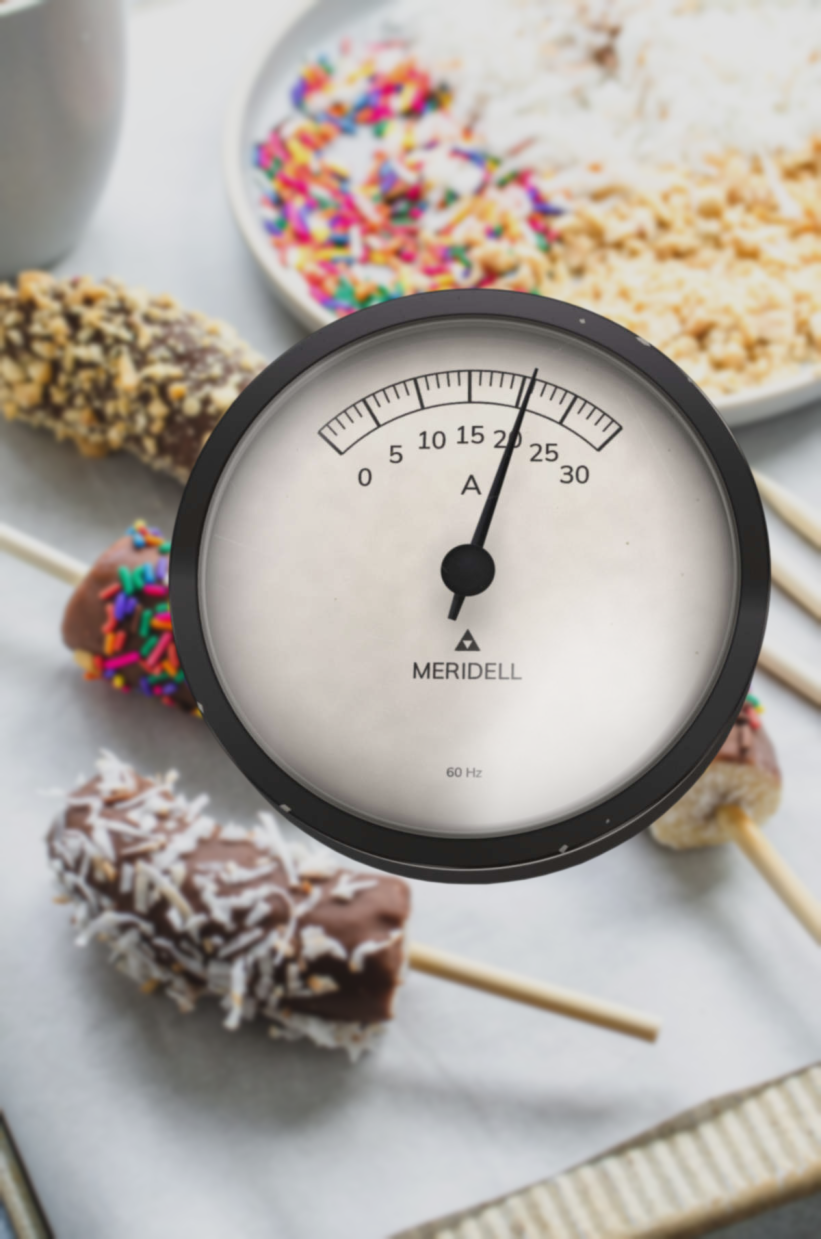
**21** A
